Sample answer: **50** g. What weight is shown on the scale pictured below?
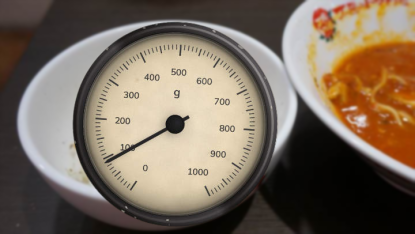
**90** g
